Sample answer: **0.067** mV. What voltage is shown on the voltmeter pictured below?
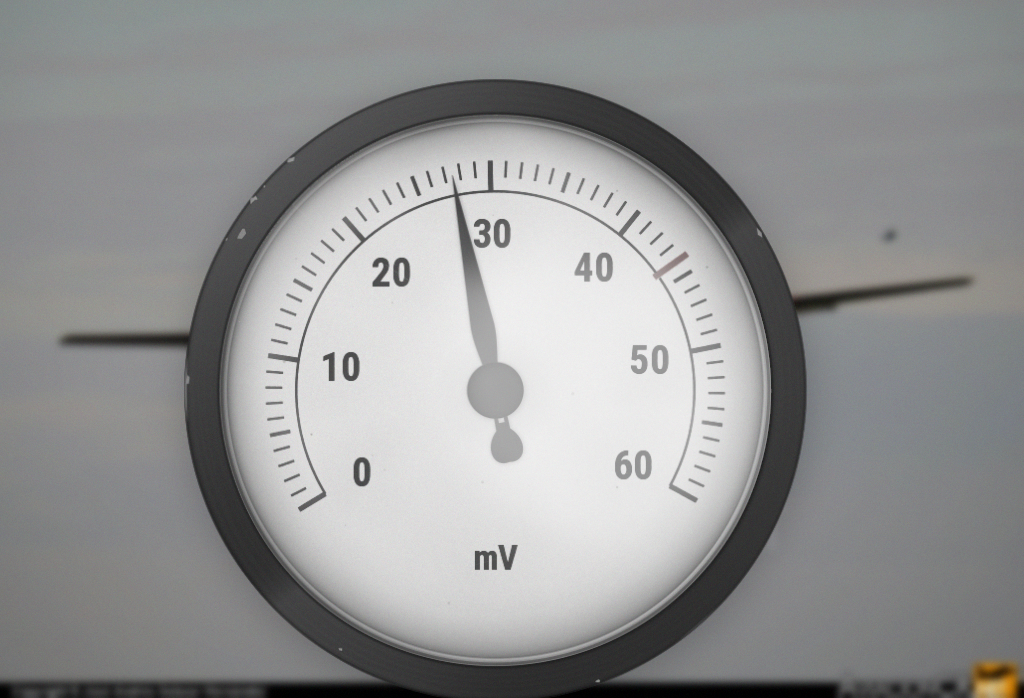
**27.5** mV
